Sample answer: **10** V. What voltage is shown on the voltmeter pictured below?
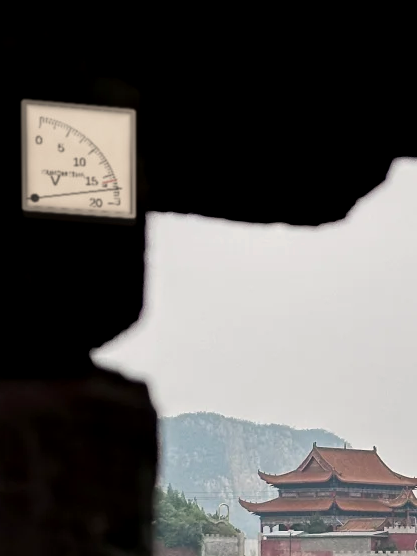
**17.5** V
